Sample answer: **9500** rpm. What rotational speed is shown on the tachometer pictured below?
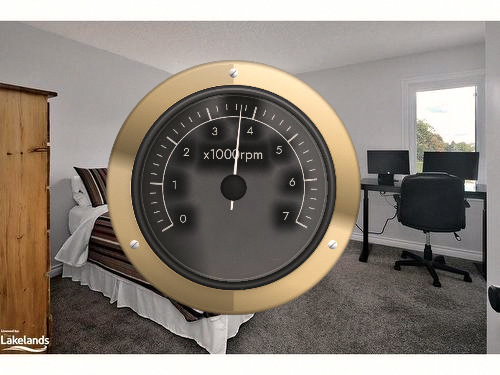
**3700** rpm
